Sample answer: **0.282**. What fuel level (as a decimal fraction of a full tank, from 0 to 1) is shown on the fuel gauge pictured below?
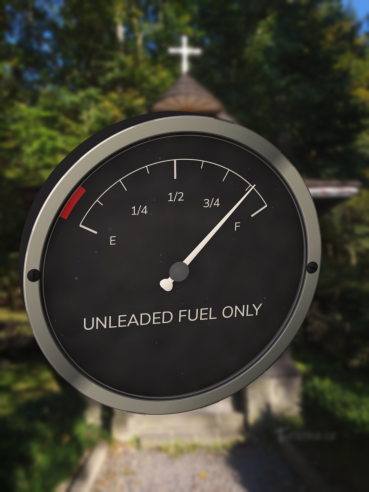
**0.875**
